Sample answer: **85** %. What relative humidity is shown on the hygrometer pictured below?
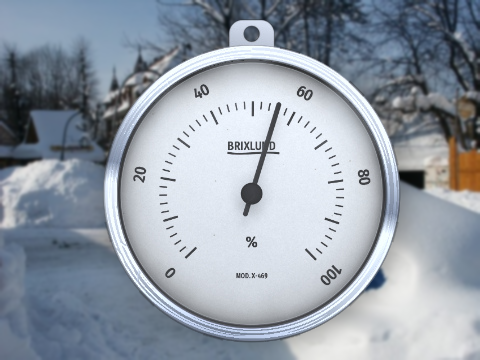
**56** %
